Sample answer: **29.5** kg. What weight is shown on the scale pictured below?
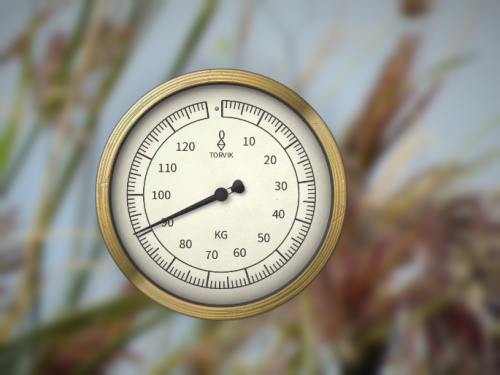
**91** kg
